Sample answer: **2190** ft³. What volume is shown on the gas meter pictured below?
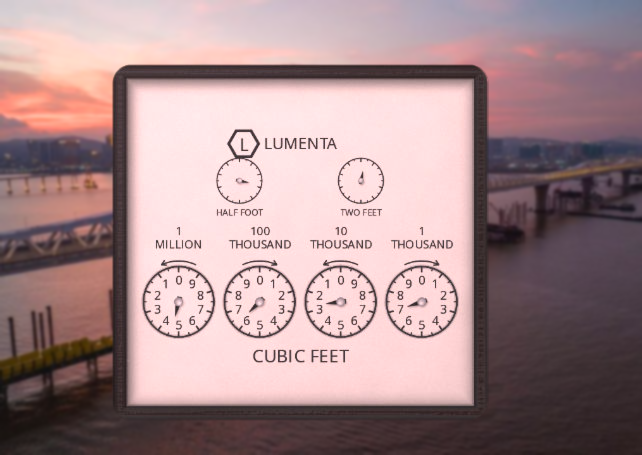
**462700** ft³
